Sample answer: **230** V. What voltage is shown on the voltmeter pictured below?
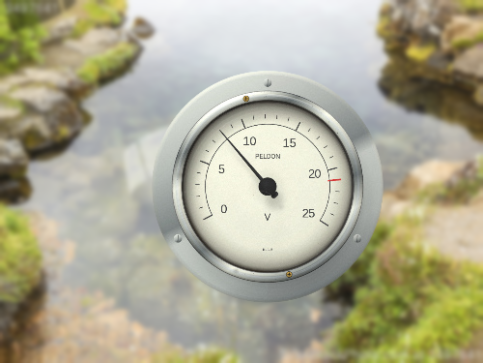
**8** V
